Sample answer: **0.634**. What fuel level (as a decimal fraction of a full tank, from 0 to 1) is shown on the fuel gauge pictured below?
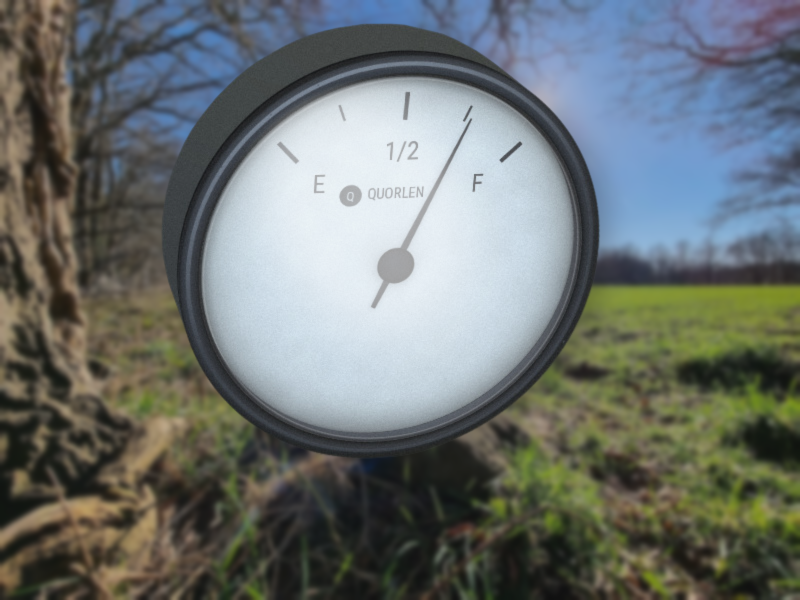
**0.75**
